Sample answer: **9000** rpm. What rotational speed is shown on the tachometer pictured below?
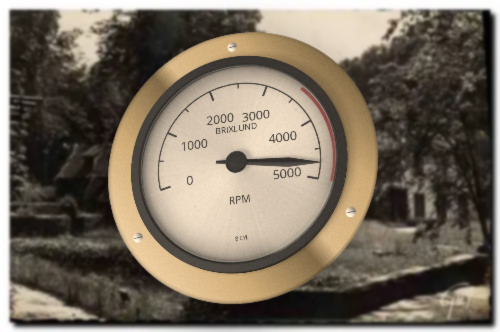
**4750** rpm
